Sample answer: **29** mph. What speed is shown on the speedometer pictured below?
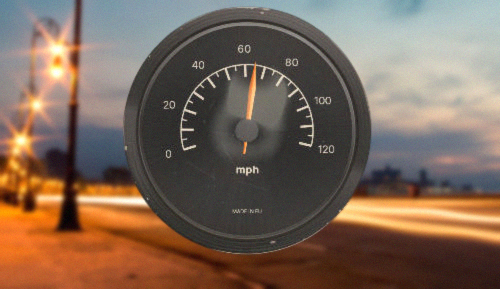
**65** mph
